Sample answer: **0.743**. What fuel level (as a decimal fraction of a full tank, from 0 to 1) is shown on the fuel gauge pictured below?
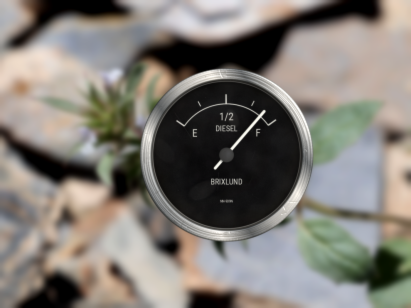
**0.875**
